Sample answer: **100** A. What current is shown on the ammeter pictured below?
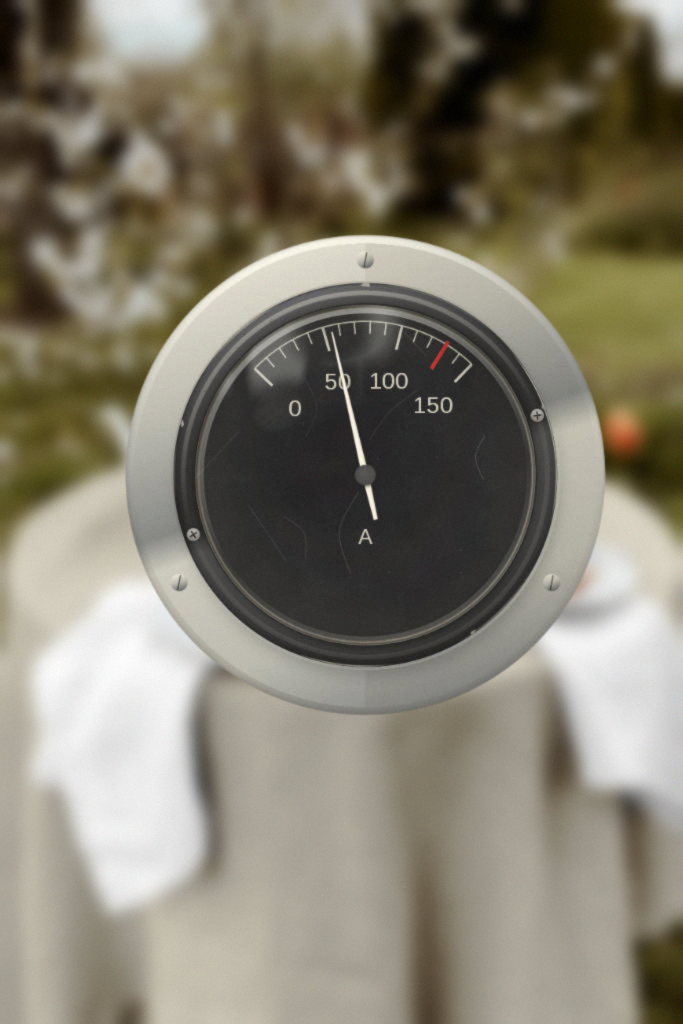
**55** A
